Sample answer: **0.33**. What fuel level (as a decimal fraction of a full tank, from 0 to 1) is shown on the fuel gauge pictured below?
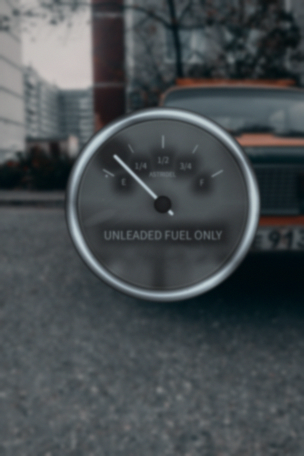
**0.125**
